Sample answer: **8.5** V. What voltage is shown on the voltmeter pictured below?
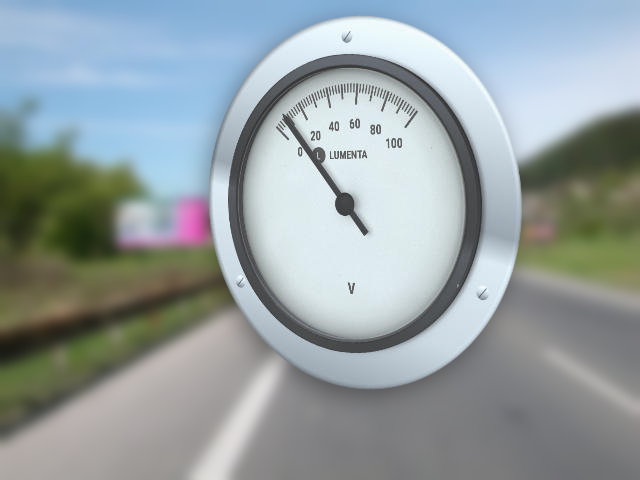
**10** V
